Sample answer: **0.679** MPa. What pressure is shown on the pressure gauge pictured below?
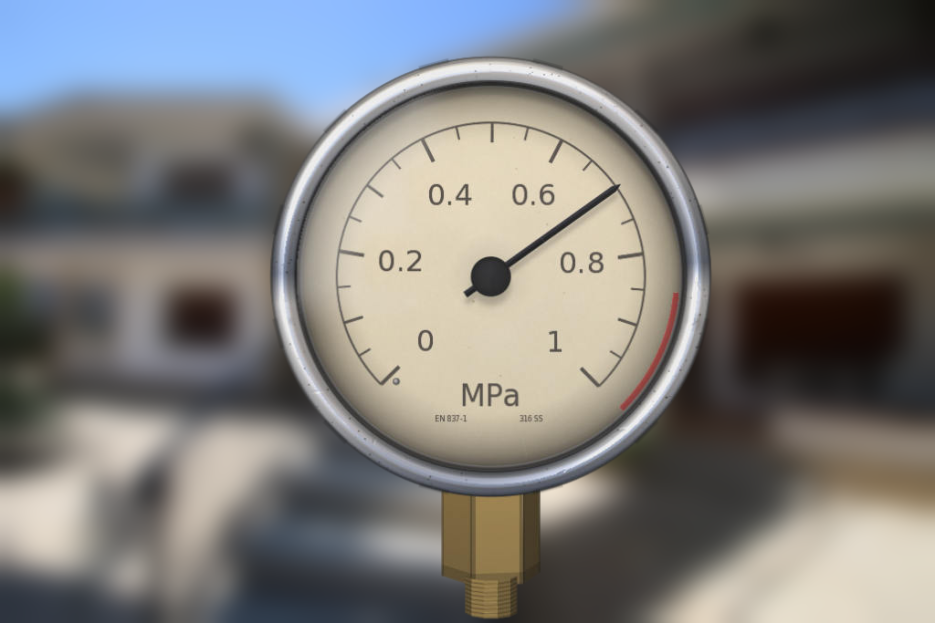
**0.7** MPa
